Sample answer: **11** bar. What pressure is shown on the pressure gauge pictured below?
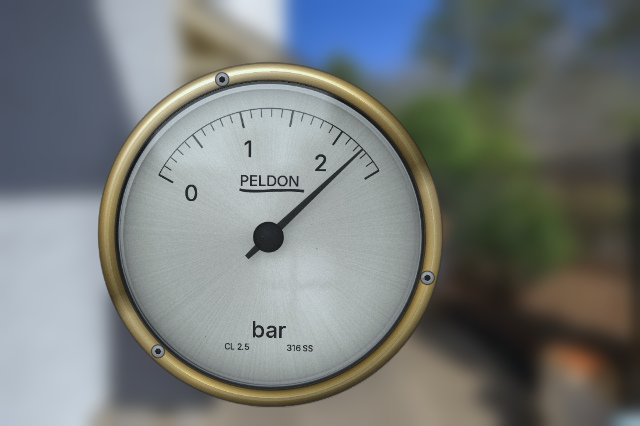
**2.25** bar
